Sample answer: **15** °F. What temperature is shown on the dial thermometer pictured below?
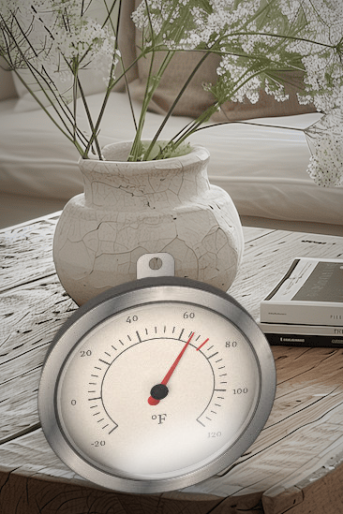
**64** °F
